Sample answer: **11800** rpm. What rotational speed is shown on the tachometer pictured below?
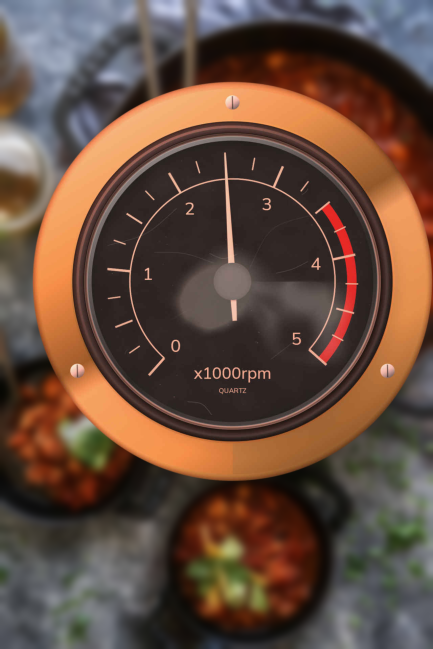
**2500** rpm
